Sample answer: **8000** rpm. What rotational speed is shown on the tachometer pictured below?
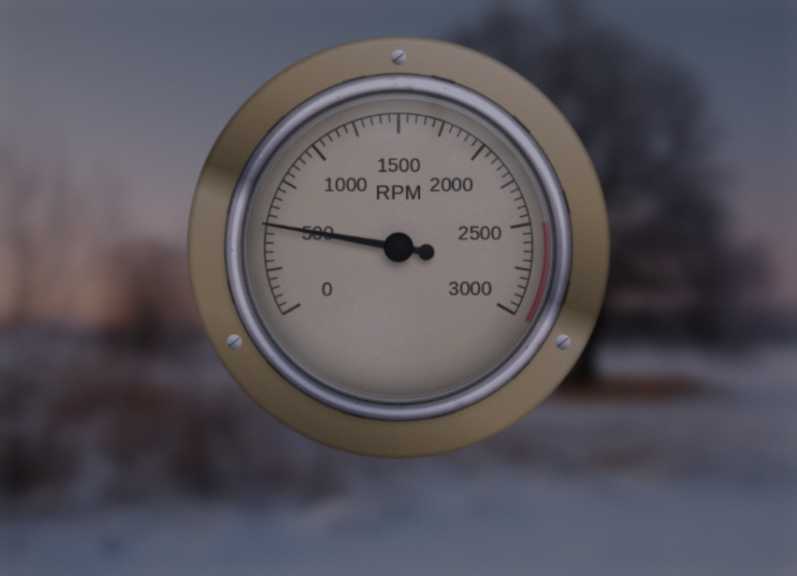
**500** rpm
